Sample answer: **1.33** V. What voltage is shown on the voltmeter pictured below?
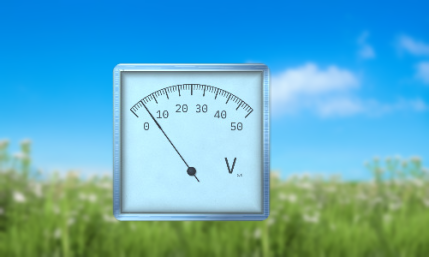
**5** V
